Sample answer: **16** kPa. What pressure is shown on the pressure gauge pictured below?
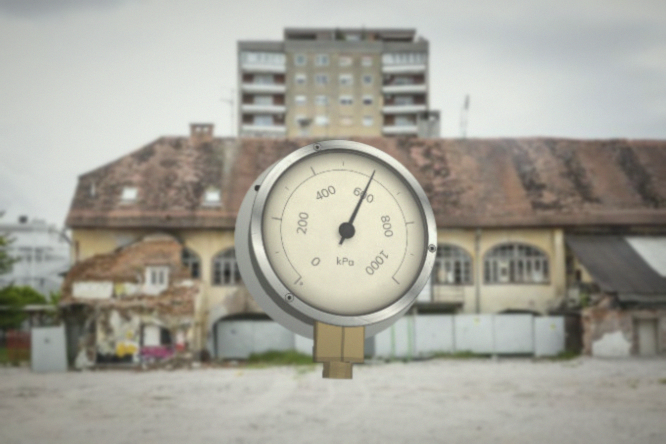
**600** kPa
